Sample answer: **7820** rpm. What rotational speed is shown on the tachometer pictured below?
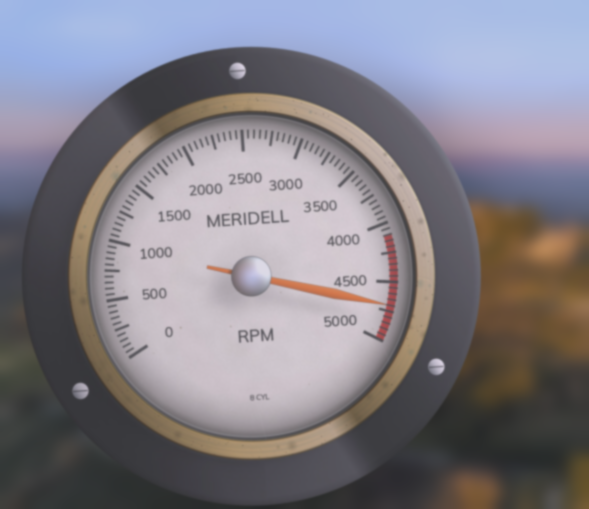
**4700** rpm
